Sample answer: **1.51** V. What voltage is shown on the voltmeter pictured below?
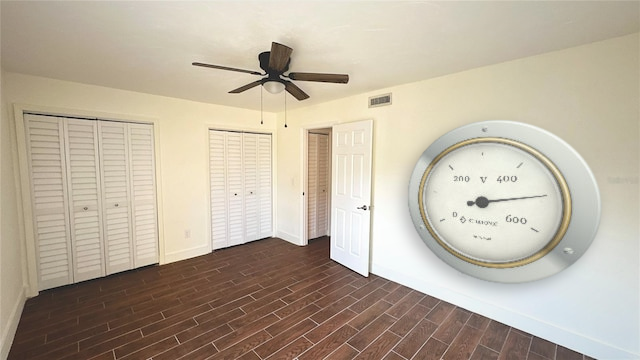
**500** V
